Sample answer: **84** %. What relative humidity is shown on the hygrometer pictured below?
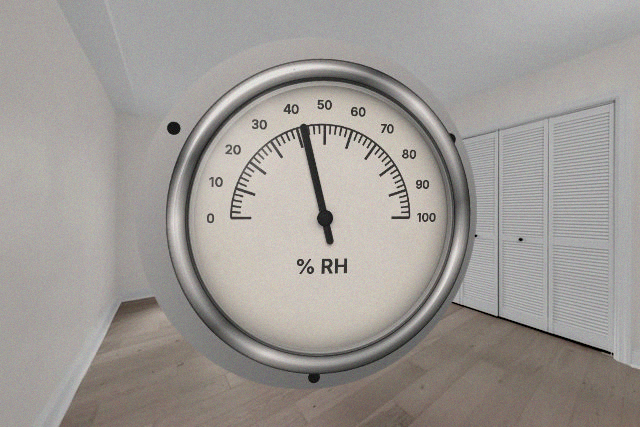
**42** %
